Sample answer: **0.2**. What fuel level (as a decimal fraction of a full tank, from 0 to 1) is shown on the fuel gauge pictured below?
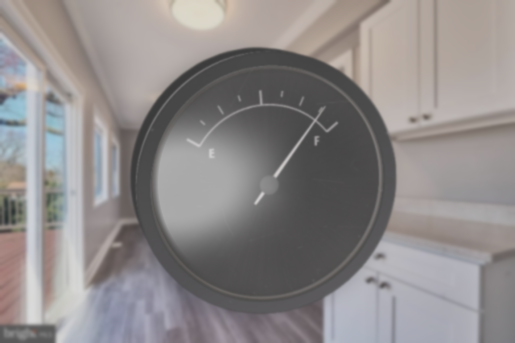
**0.875**
